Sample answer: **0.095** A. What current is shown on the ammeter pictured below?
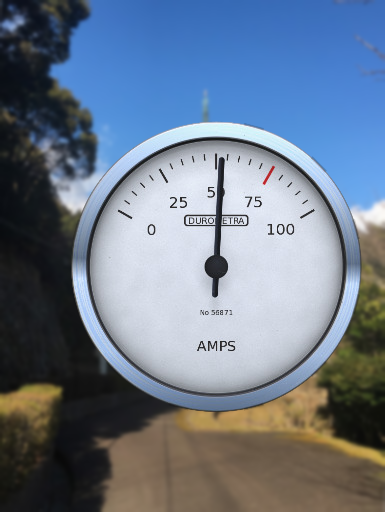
**52.5** A
